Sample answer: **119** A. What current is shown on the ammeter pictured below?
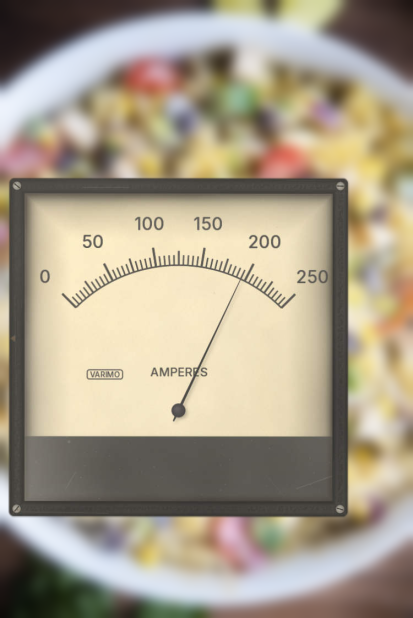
**195** A
